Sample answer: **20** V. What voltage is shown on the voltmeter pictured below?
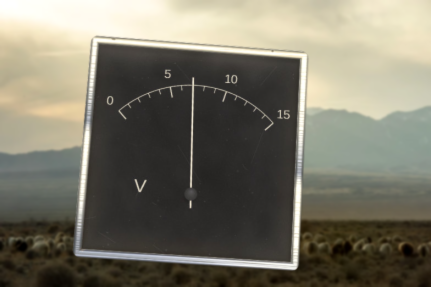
**7** V
